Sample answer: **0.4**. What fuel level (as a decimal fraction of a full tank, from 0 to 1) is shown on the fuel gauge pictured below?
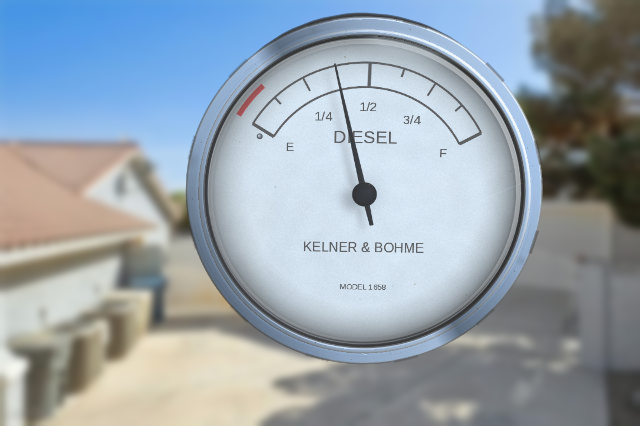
**0.375**
